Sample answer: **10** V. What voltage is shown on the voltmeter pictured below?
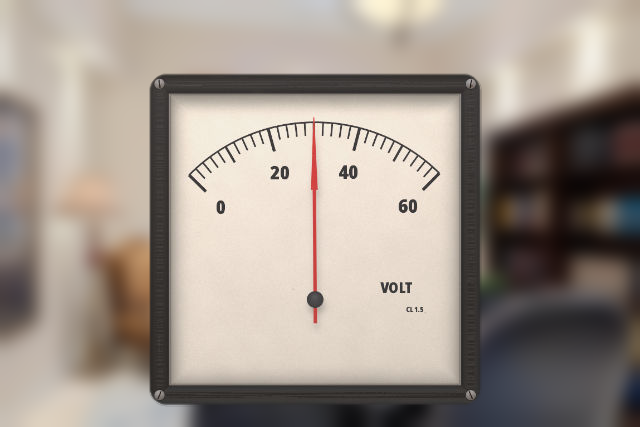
**30** V
